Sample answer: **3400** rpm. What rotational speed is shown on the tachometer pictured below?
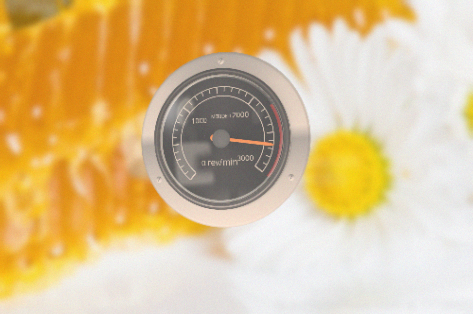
**2650** rpm
